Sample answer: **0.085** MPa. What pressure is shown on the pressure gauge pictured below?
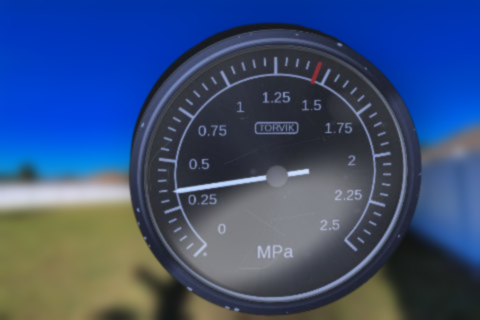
**0.35** MPa
